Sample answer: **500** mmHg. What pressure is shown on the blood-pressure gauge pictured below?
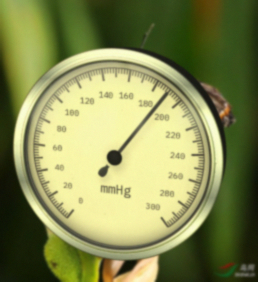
**190** mmHg
